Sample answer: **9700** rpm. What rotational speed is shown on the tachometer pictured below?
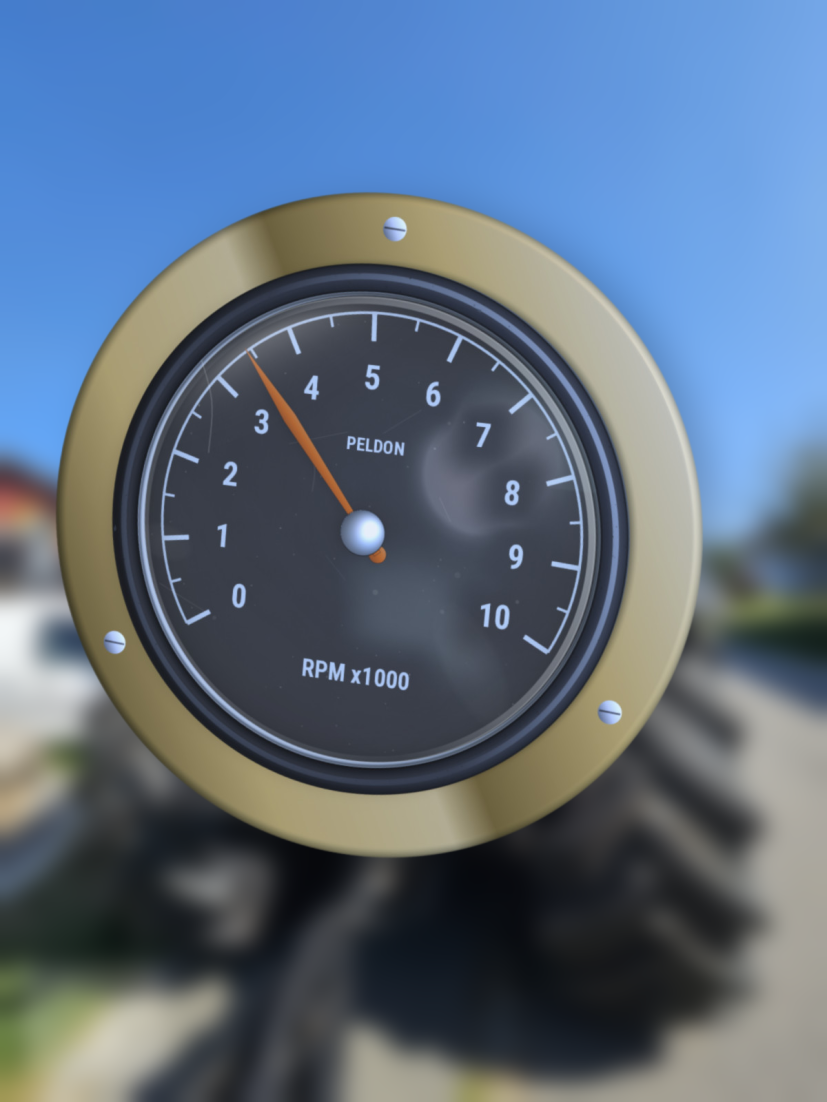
**3500** rpm
